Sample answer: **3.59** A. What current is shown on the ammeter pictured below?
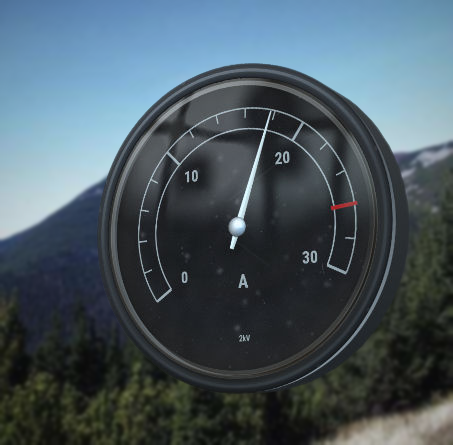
**18** A
